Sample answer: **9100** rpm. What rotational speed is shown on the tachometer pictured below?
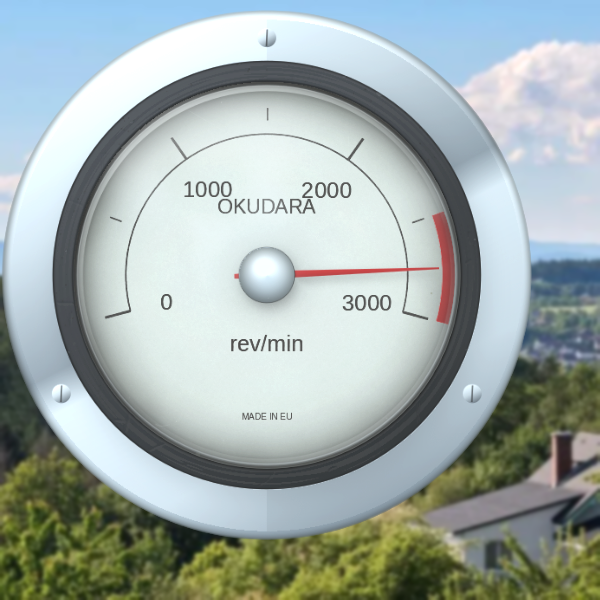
**2750** rpm
